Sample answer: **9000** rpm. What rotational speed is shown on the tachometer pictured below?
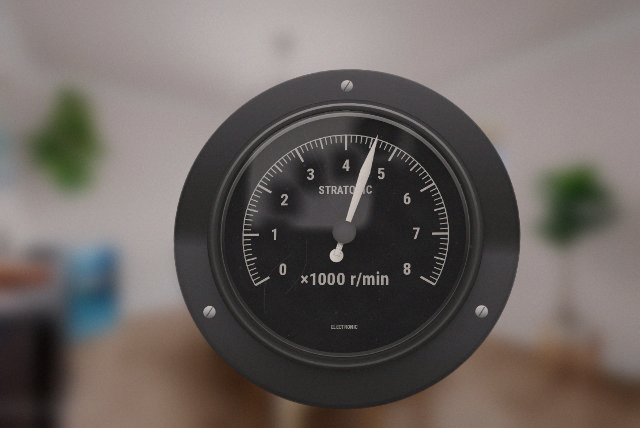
**4600** rpm
